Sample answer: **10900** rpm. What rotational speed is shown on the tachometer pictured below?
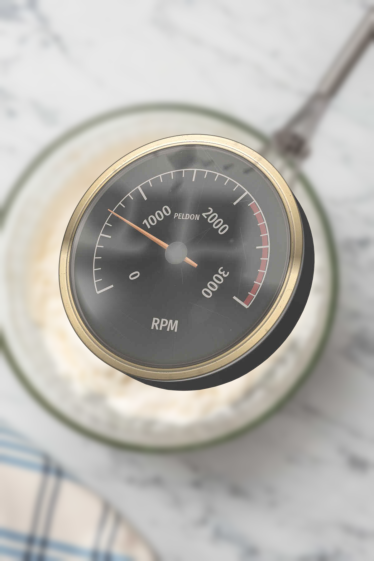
**700** rpm
